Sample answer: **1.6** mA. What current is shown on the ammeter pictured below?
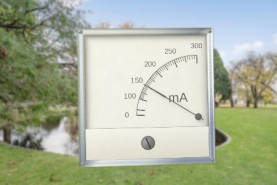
**150** mA
